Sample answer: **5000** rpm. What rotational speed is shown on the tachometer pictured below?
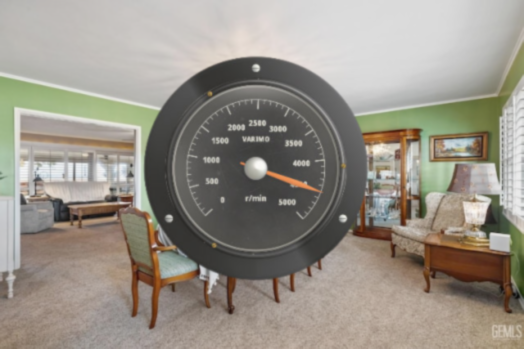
**4500** rpm
